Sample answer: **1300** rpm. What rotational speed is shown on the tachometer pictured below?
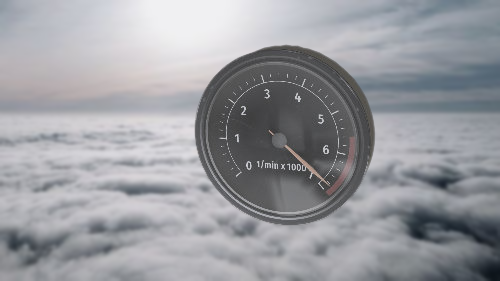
**6800** rpm
